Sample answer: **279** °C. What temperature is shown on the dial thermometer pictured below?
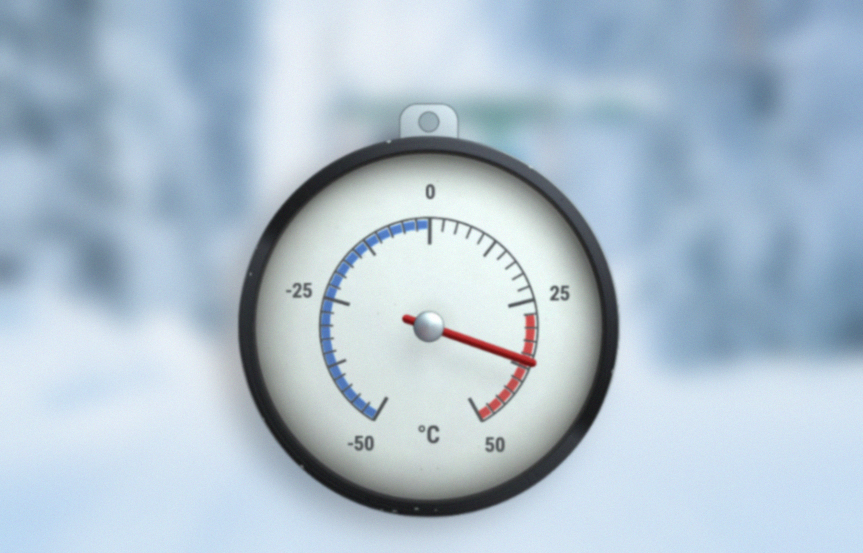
**36.25** °C
